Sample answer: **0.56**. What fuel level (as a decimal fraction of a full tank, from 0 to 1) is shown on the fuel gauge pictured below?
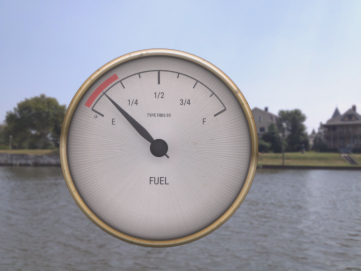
**0.125**
